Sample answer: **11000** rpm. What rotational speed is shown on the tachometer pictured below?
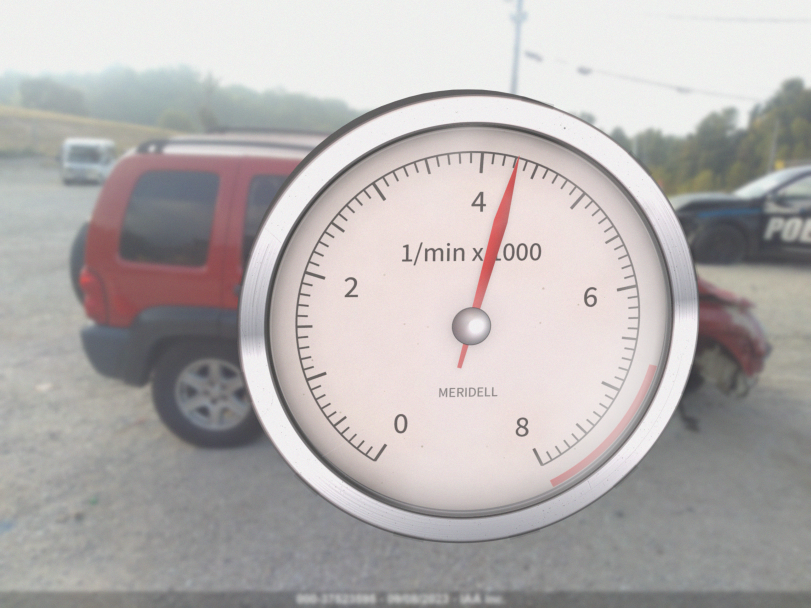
**4300** rpm
